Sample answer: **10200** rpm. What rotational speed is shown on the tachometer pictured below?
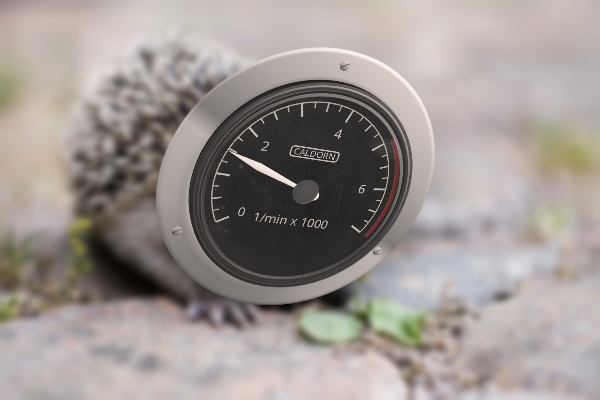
**1500** rpm
